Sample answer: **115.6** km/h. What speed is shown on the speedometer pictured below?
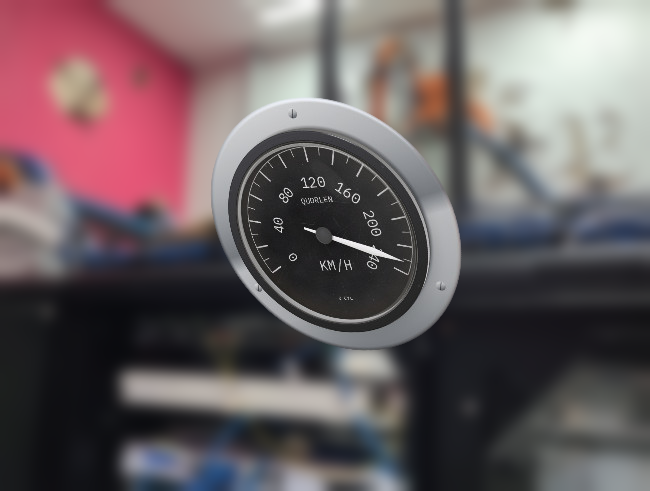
**230** km/h
